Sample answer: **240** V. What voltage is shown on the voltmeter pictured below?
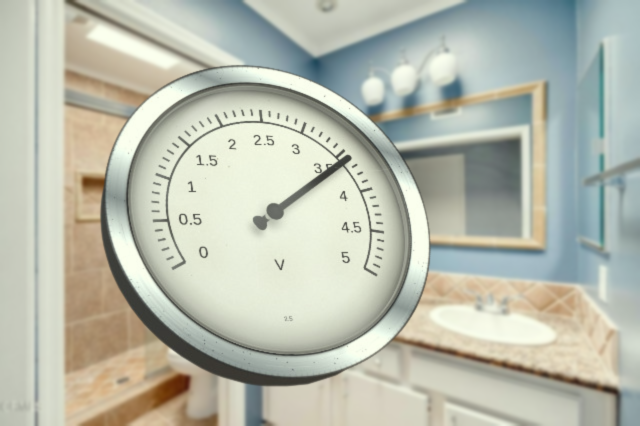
**3.6** V
